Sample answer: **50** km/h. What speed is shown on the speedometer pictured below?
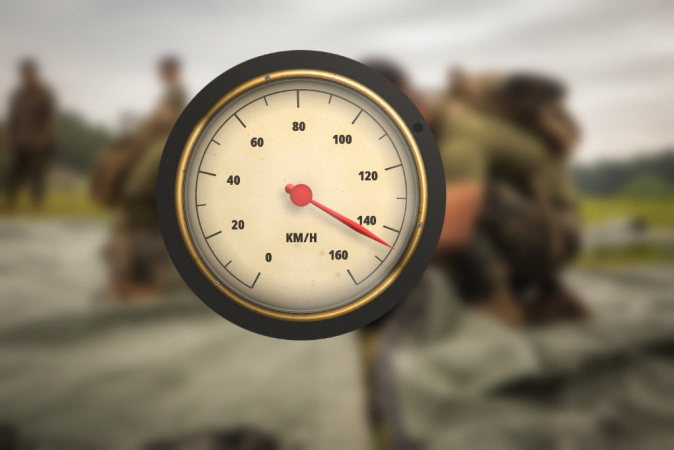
**145** km/h
